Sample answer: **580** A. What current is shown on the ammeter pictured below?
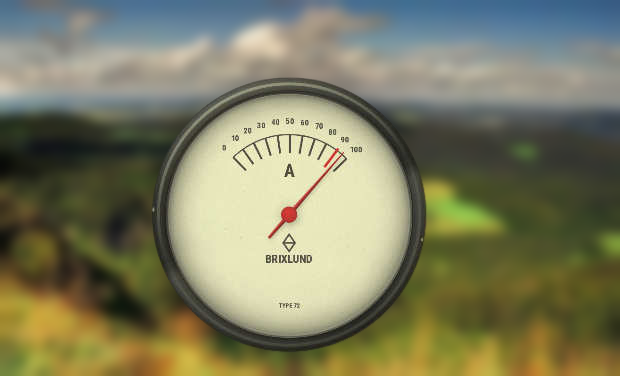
**95** A
